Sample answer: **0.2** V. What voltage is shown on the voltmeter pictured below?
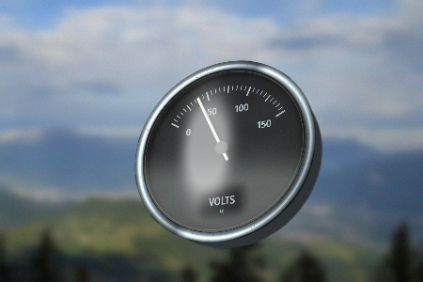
**40** V
